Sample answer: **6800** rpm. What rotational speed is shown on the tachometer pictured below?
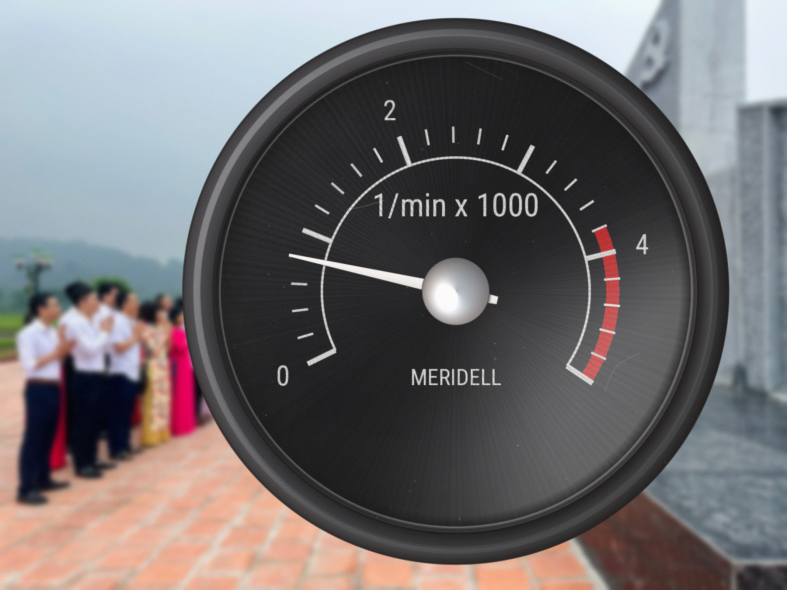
**800** rpm
